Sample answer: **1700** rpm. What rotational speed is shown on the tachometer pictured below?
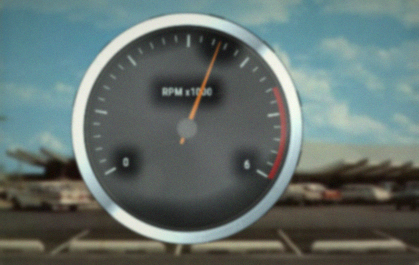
**3500** rpm
